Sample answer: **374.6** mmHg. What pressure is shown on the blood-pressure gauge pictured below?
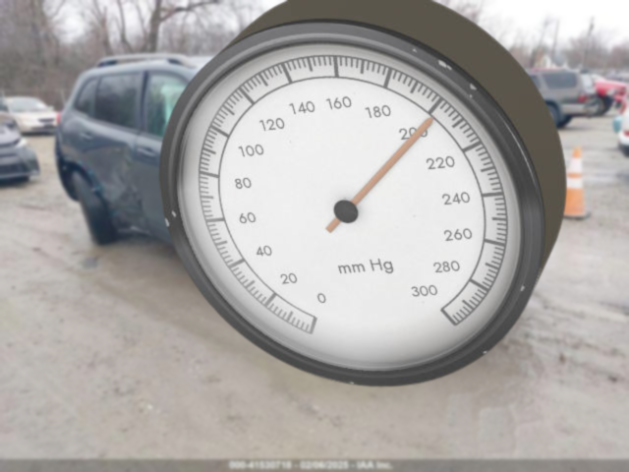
**202** mmHg
